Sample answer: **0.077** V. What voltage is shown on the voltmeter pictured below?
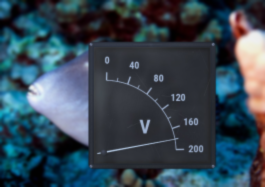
**180** V
